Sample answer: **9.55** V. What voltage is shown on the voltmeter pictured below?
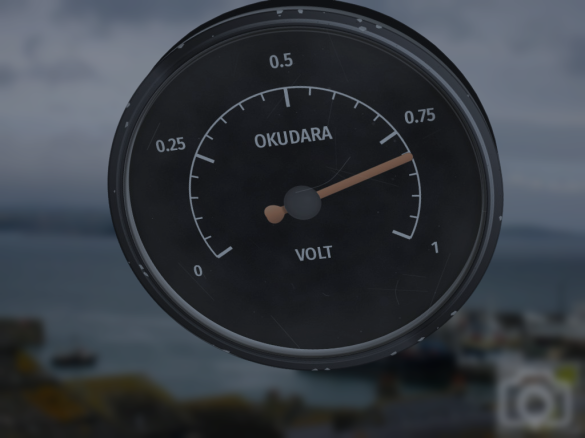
**0.8** V
